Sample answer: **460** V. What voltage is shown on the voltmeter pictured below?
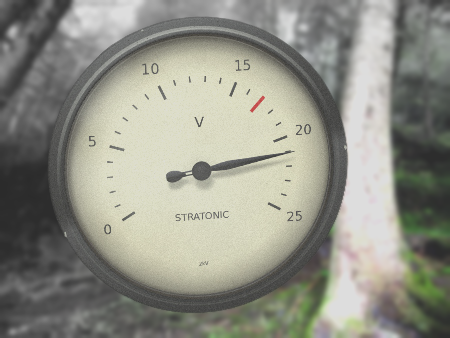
**21** V
